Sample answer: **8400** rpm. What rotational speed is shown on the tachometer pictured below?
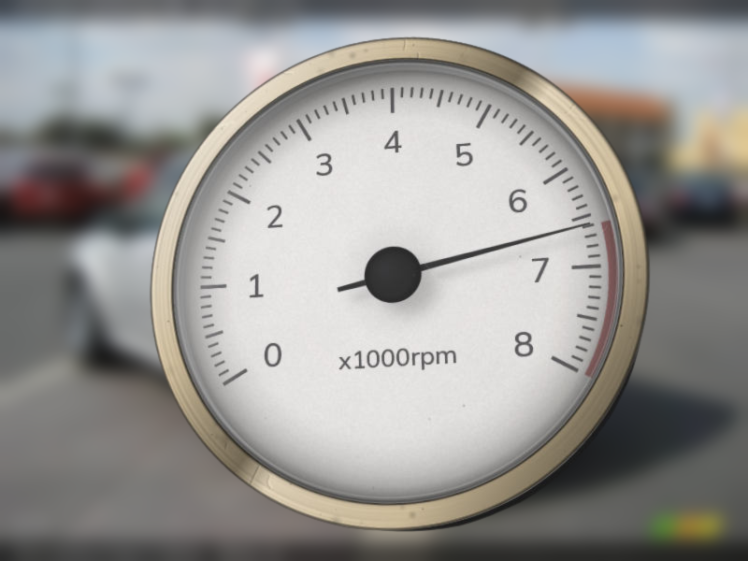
**6600** rpm
